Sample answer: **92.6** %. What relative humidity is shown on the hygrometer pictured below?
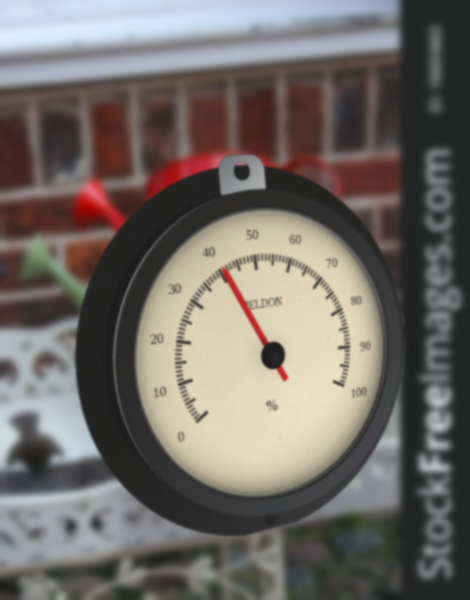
**40** %
